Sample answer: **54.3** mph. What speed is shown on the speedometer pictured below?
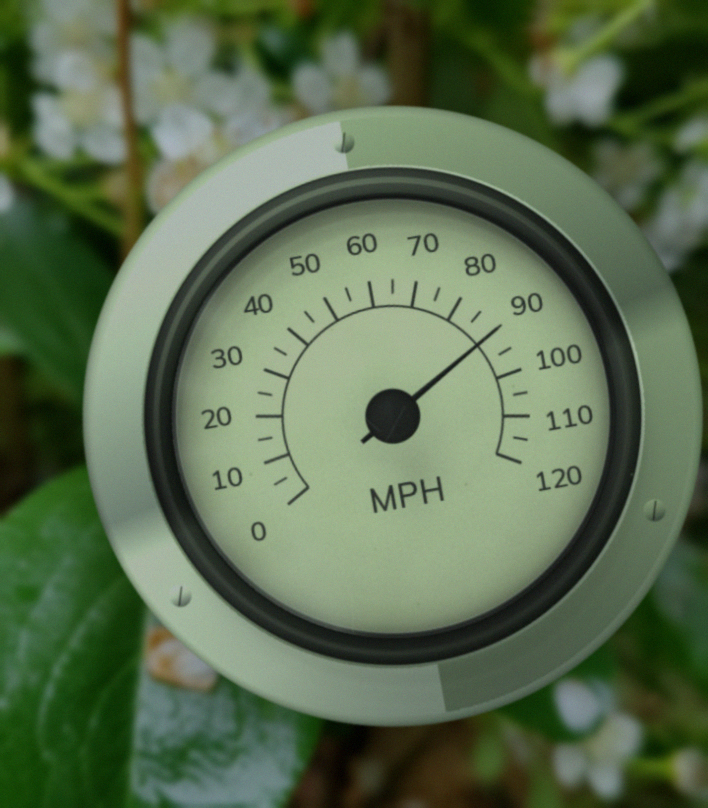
**90** mph
